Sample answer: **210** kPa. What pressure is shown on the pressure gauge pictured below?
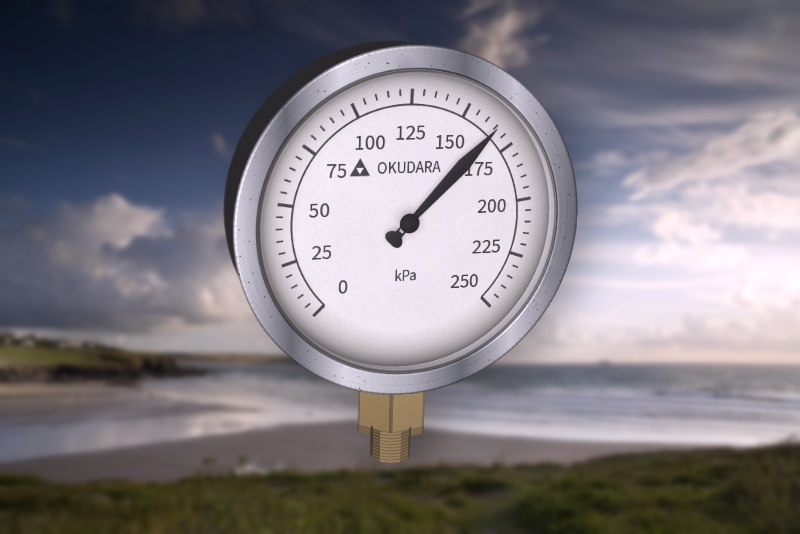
**165** kPa
